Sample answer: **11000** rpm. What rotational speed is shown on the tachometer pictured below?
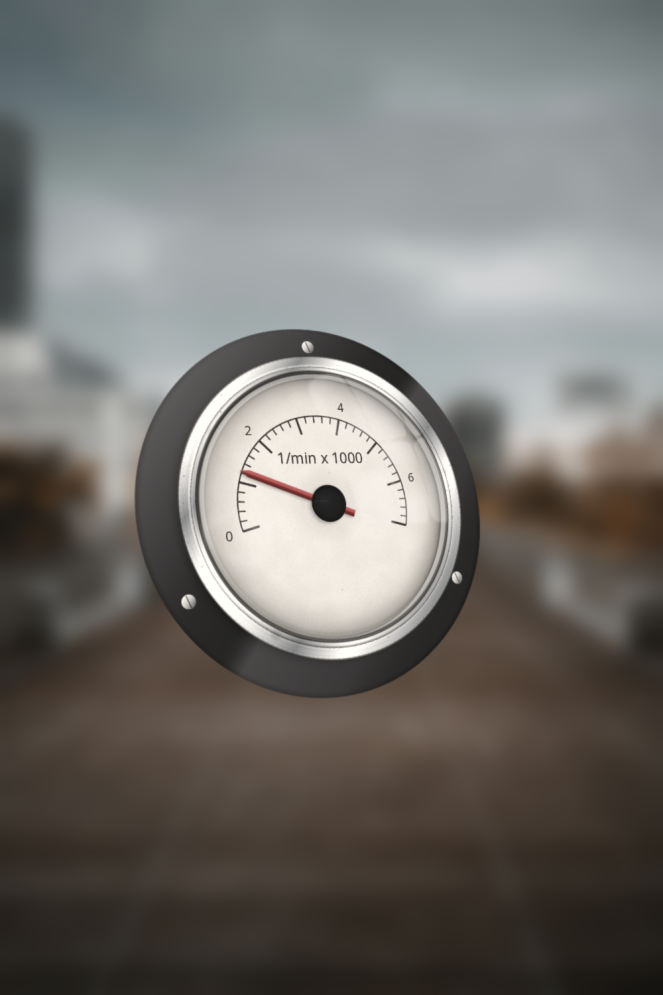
**1200** rpm
